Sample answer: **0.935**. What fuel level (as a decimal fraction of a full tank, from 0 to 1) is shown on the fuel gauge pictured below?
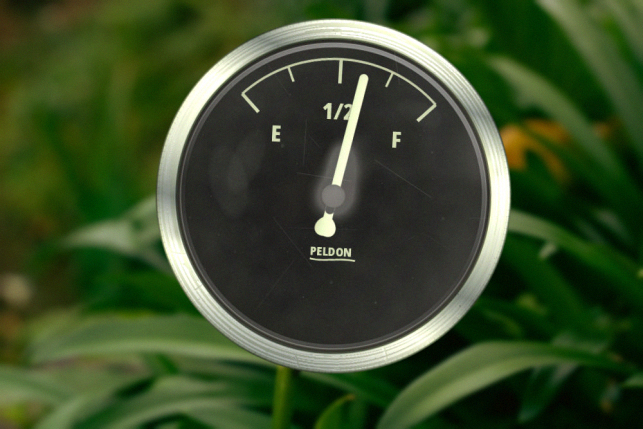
**0.625**
